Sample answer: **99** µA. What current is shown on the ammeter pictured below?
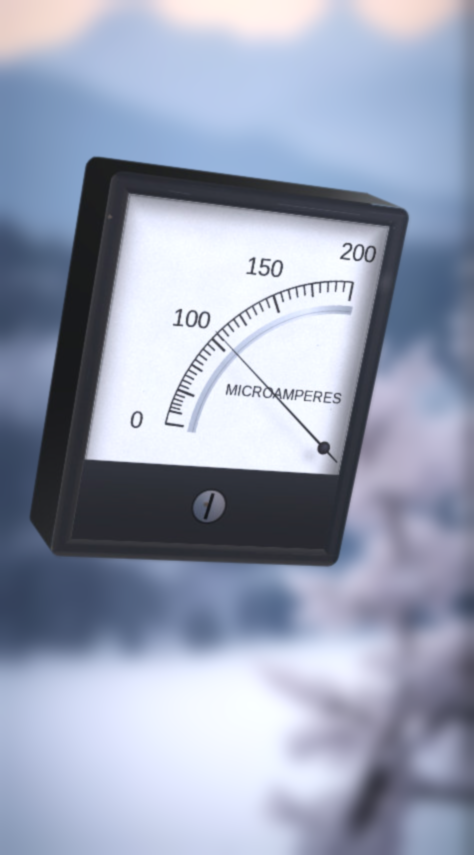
**105** µA
